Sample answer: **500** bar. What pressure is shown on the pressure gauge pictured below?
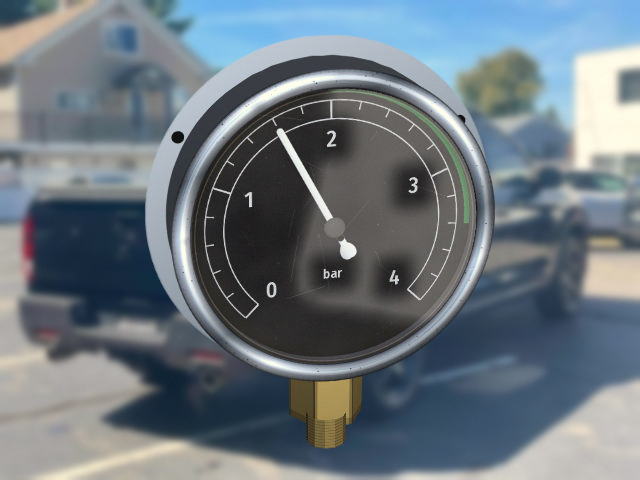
**1.6** bar
